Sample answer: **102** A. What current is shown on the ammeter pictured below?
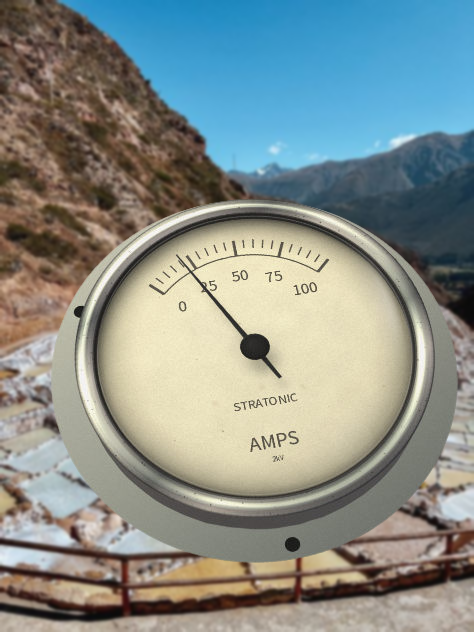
**20** A
